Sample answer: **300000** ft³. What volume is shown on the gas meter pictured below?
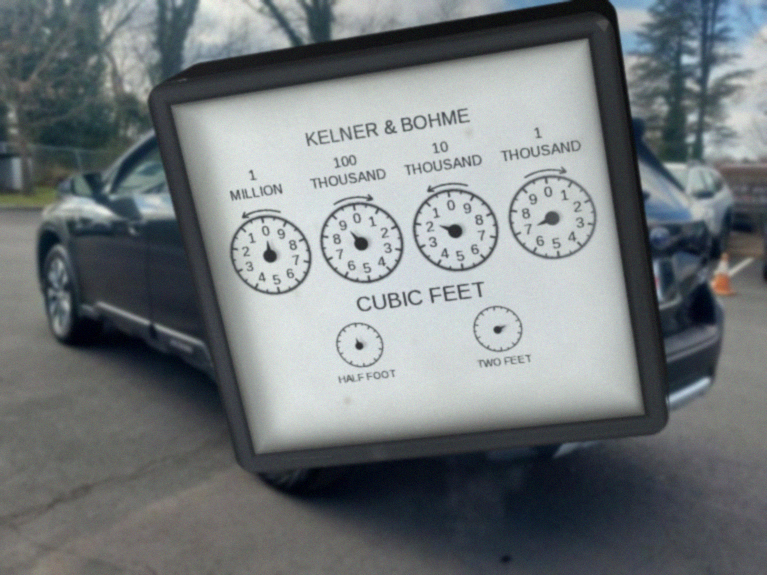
**991700** ft³
